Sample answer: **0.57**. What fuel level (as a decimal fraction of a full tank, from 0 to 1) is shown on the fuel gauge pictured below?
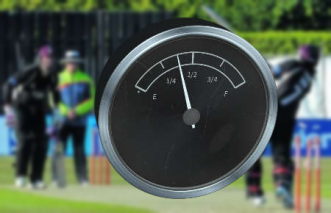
**0.375**
